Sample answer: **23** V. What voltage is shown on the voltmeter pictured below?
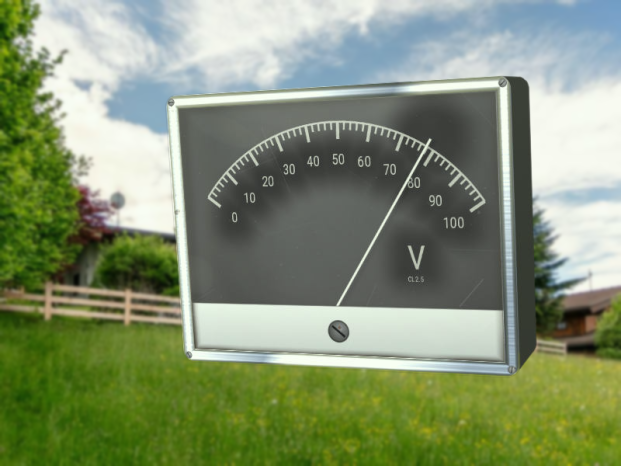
**78** V
